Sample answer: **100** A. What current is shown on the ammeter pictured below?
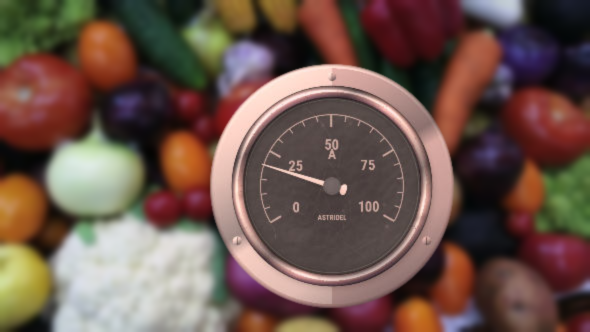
**20** A
